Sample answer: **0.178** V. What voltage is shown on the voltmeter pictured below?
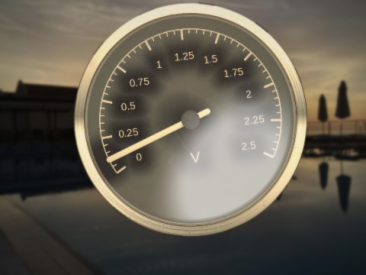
**0.1** V
